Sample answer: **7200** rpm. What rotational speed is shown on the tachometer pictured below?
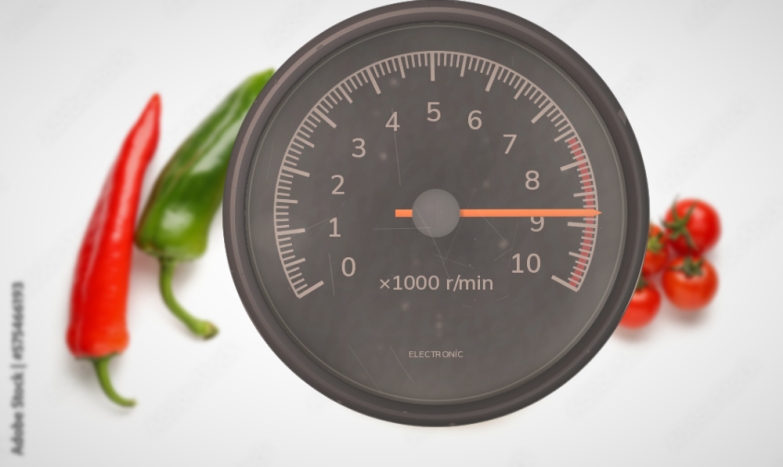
**8800** rpm
